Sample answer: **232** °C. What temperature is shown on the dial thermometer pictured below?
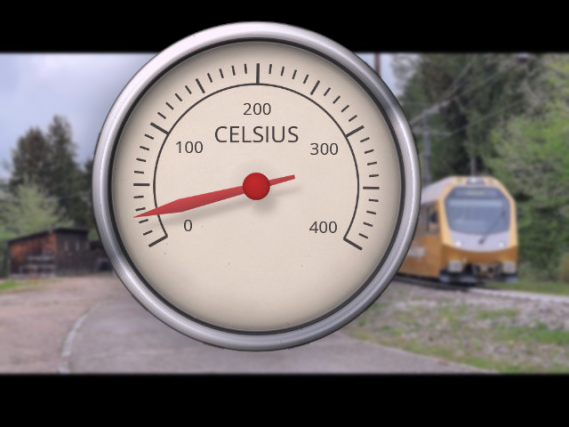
**25** °C
